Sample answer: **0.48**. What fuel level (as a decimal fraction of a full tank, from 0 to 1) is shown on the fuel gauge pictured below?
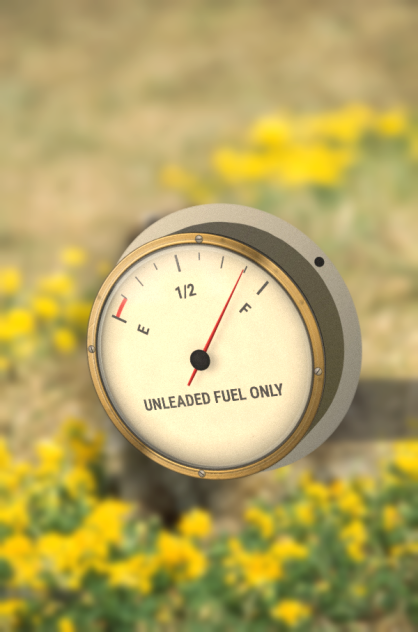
**0.875**
